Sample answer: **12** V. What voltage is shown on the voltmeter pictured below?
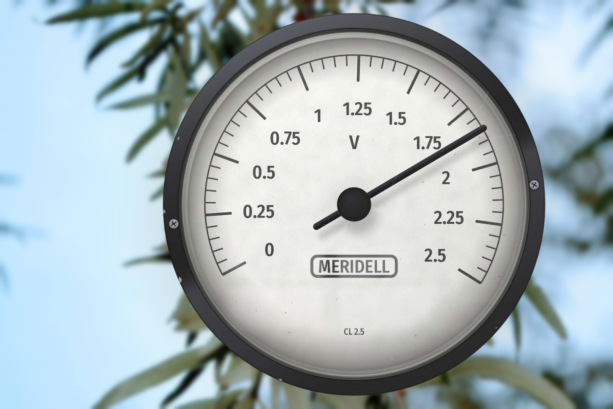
**1.85** V
